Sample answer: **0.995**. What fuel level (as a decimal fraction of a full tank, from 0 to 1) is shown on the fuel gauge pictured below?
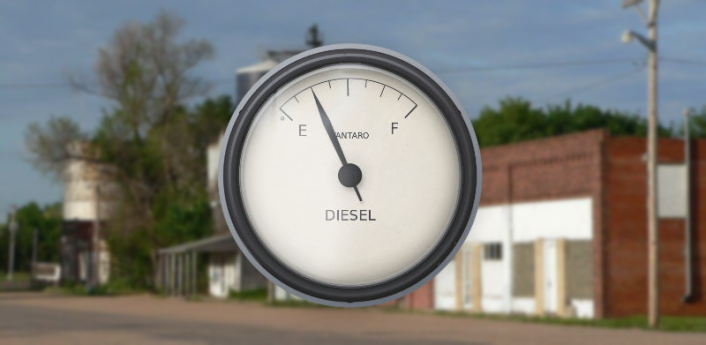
**0.25**
